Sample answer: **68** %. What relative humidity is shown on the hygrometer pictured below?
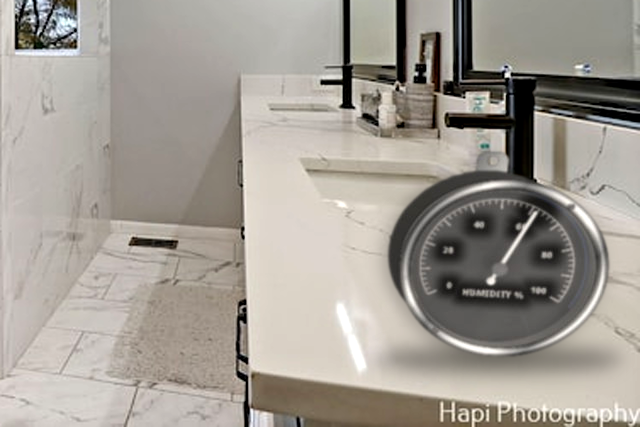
**60** %
